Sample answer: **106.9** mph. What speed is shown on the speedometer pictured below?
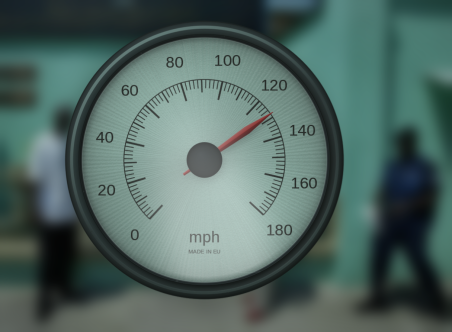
**128** mph
